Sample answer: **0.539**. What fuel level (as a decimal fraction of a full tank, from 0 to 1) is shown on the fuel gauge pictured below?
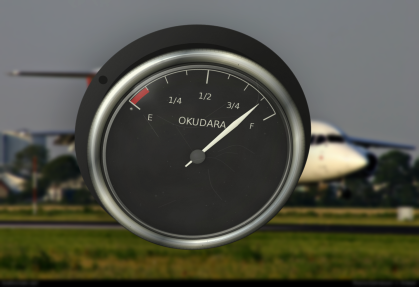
**0.875**
